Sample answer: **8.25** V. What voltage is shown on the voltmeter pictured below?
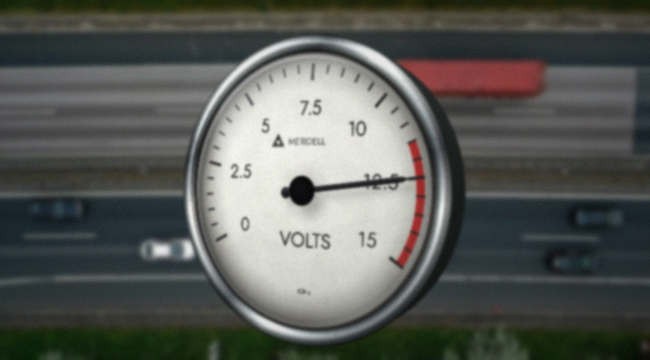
**12.5** V
